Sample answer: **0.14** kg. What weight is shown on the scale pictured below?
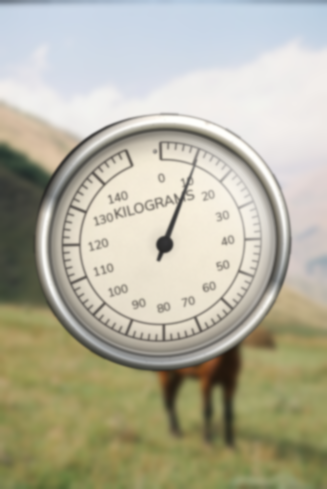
**10** kg
